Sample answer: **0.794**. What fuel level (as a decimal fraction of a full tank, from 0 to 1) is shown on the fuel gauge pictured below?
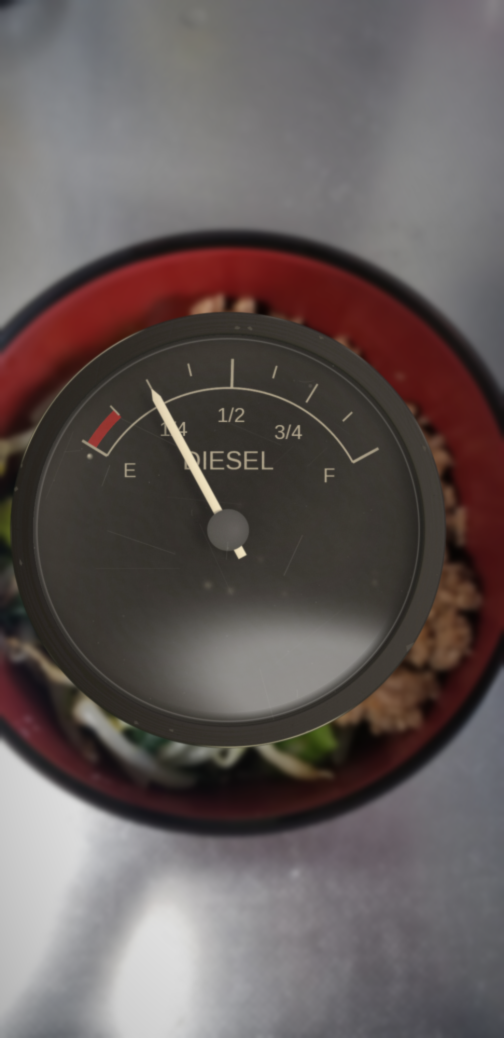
**0.25**
